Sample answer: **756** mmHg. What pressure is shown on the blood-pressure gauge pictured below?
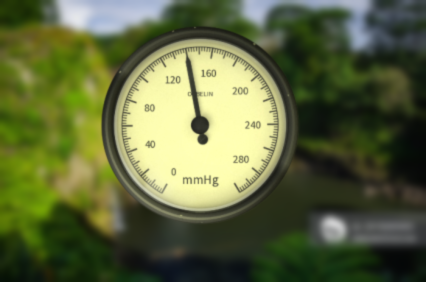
**140** mmHg
